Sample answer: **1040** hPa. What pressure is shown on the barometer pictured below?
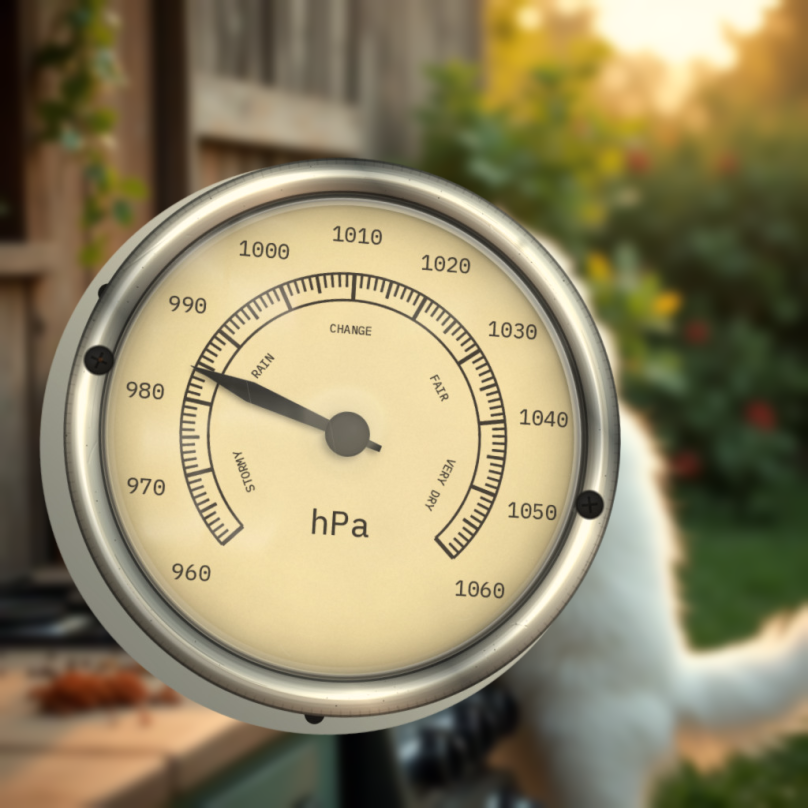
**984** hPa
